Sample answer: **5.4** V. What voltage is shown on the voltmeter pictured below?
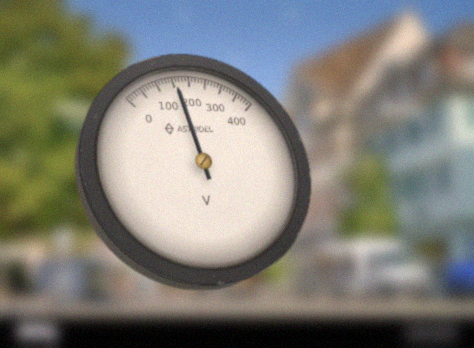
**150** V
